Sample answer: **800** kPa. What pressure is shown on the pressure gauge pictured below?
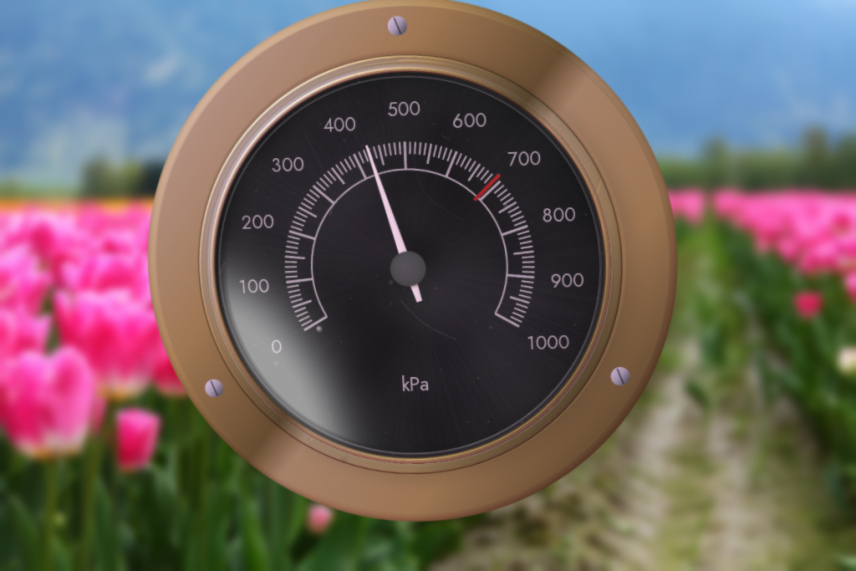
**430** kPa
